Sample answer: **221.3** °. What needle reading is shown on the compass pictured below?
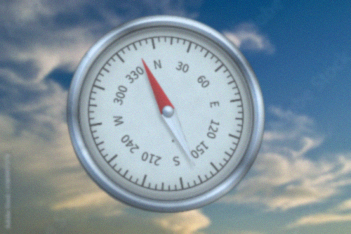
**345** °
